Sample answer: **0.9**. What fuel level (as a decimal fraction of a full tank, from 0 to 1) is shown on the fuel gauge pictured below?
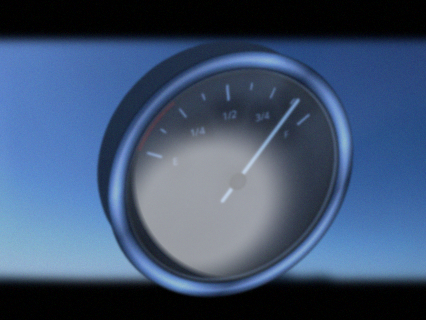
**0.875**
